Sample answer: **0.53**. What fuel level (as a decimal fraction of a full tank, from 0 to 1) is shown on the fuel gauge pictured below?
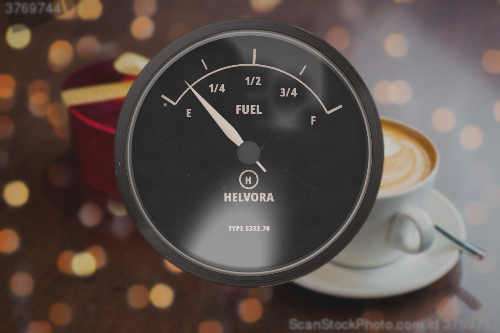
**0.125**
